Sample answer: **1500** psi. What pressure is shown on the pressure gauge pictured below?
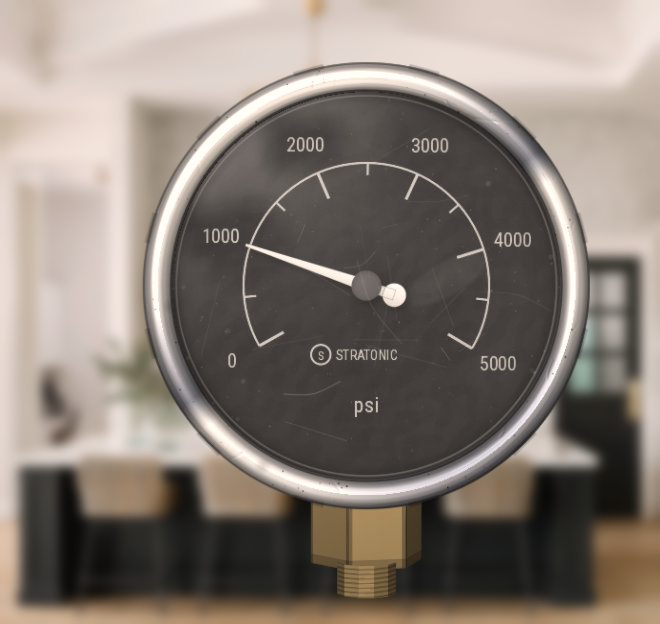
**1000** psi
